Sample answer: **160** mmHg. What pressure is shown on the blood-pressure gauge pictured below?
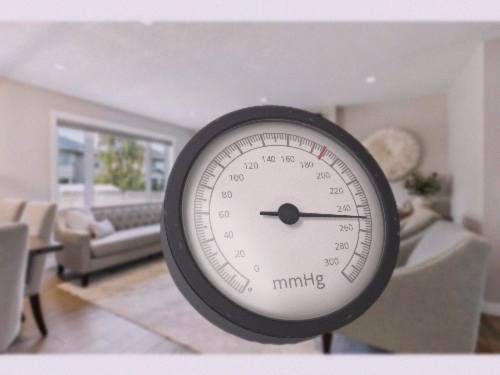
**250** mmHg
